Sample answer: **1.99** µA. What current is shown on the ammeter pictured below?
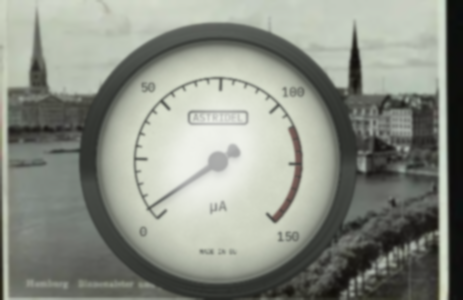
**5** µA
